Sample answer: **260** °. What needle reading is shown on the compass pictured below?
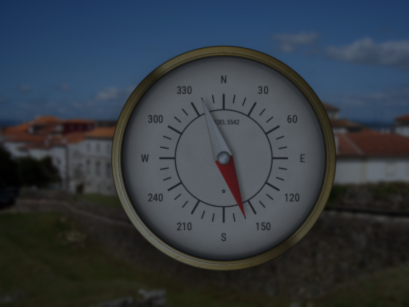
**160** °
